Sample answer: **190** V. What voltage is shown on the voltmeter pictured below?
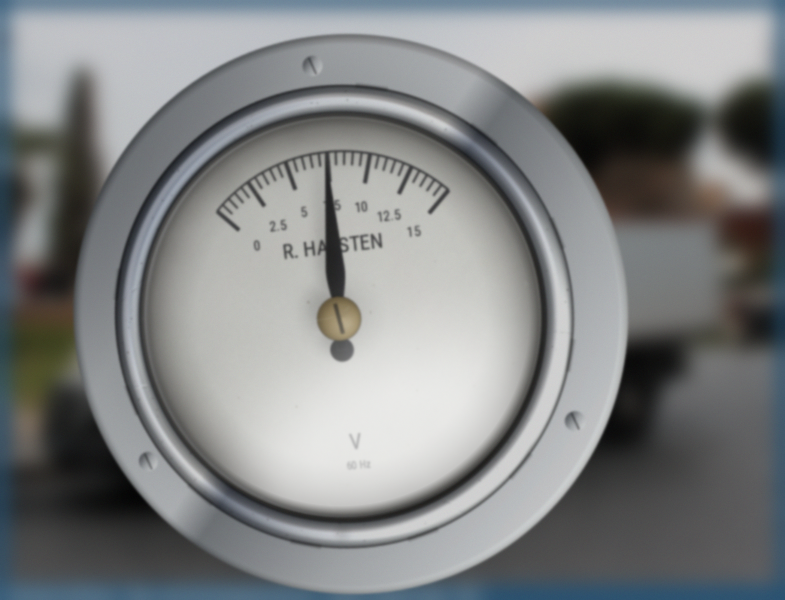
**7.5** V
